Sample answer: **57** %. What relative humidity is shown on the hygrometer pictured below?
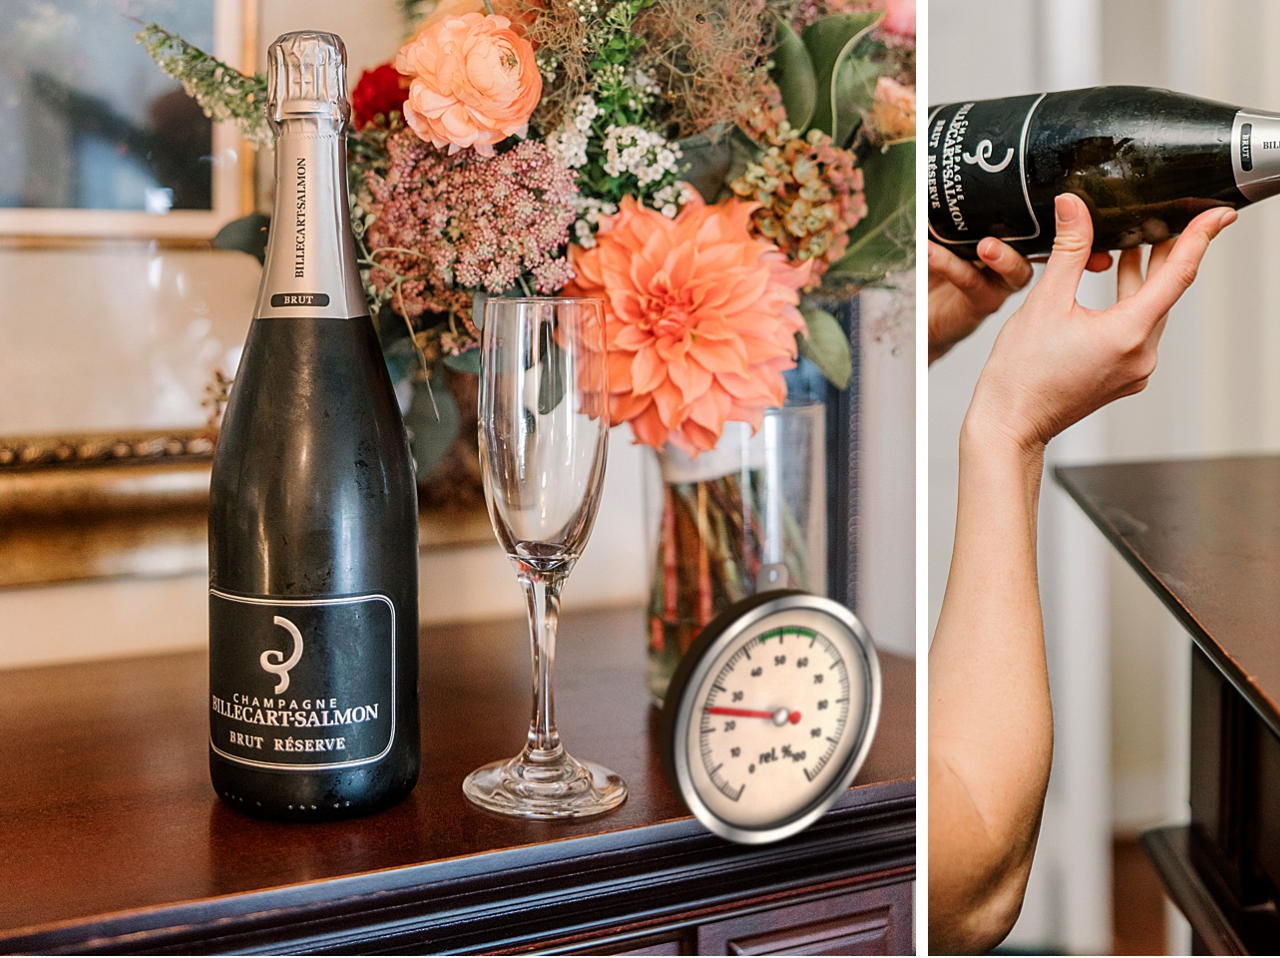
**25** %
